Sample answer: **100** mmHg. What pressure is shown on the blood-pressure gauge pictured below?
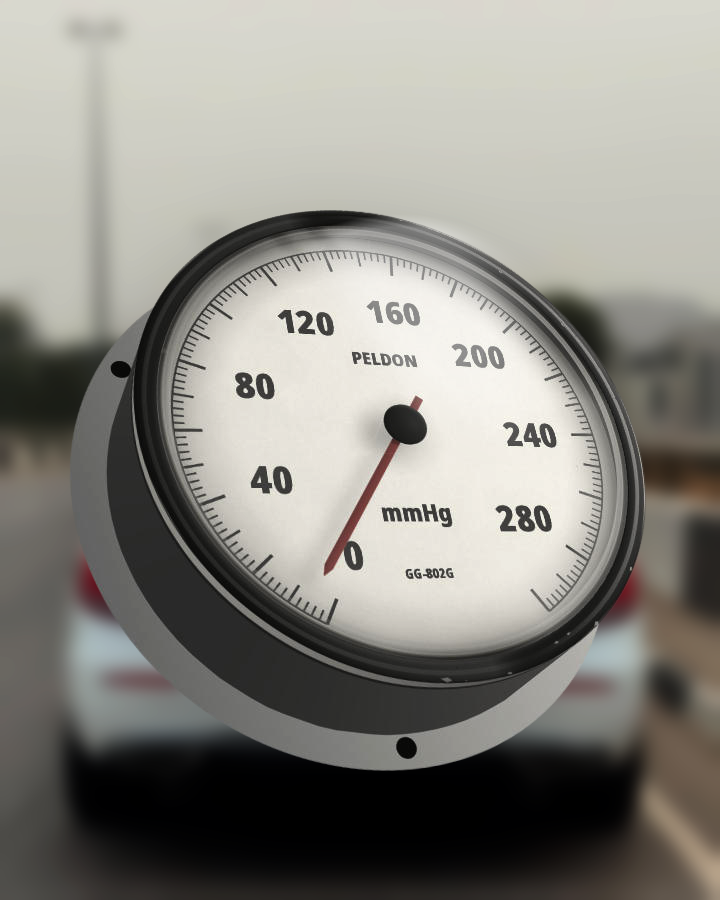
**6** mmHg
